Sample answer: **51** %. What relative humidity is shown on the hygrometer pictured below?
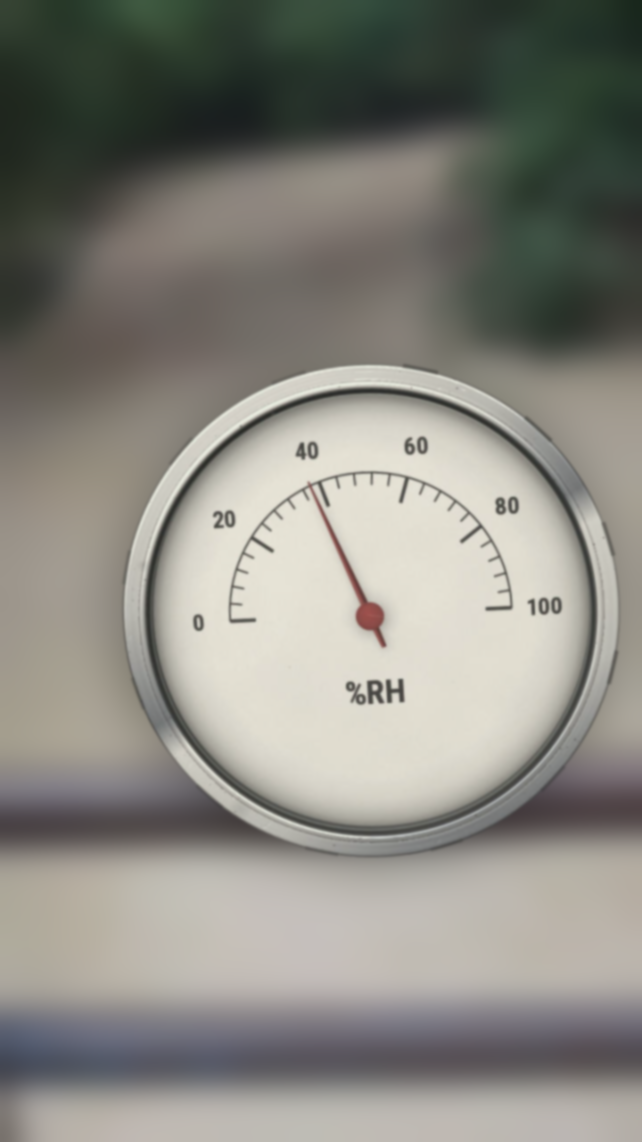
**38** %
